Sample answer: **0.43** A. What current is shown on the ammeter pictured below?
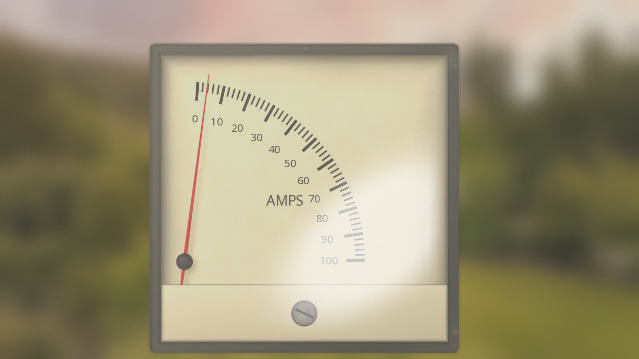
**4** A
